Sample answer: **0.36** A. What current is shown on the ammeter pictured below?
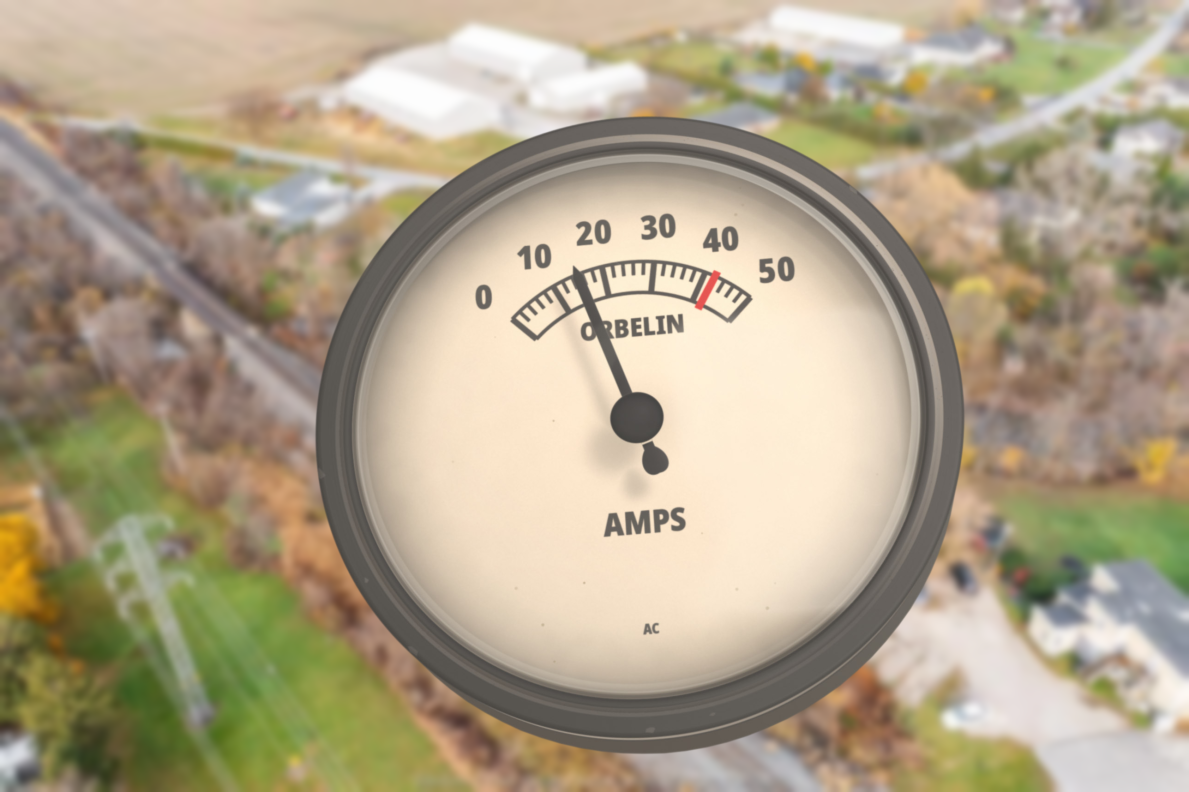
**15** A
